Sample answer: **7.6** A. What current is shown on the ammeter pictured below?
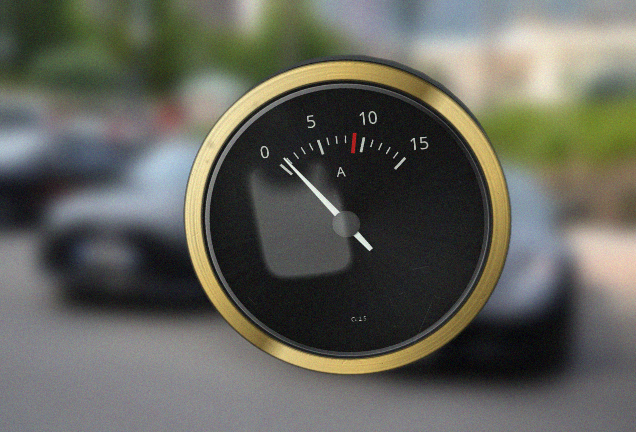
**1** A
